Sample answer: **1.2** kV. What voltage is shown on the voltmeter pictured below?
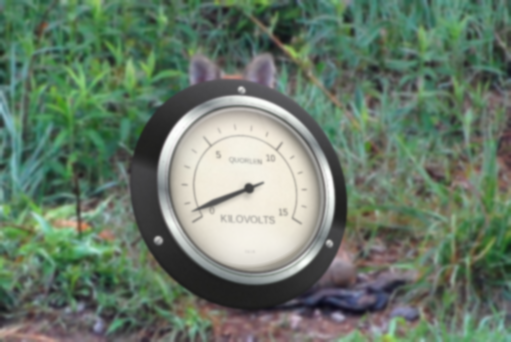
**0.5** kV
